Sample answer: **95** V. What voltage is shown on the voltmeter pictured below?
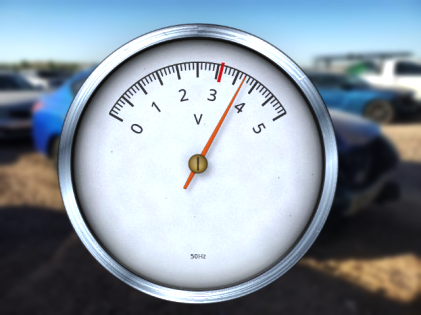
**3.7** V
